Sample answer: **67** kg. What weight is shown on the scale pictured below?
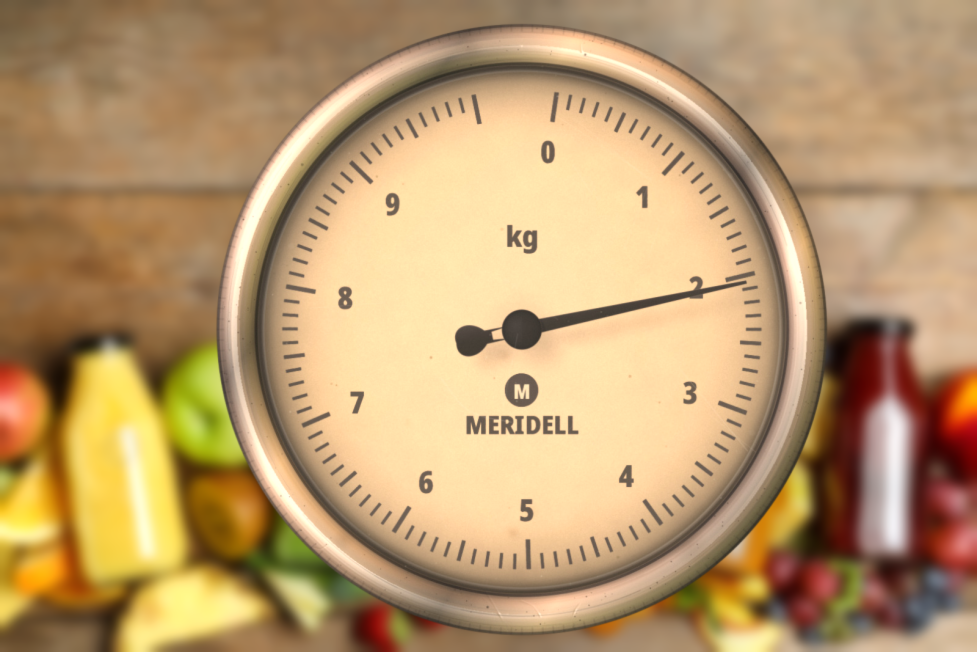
**2.05** kg
